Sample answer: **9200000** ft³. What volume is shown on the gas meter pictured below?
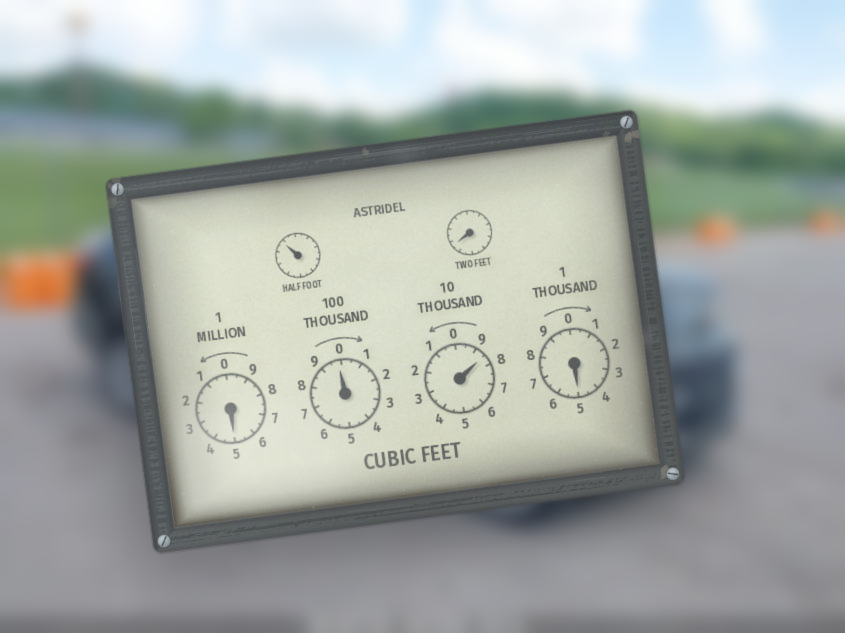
**498500** ft³
